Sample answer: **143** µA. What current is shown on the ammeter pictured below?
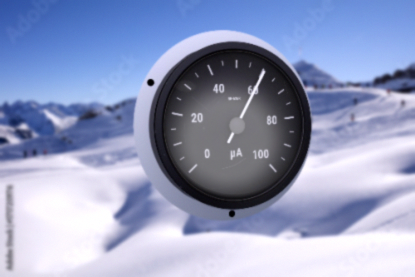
**60** µA
